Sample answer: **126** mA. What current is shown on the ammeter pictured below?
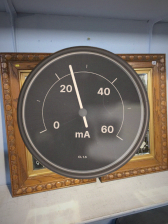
**25** mA
